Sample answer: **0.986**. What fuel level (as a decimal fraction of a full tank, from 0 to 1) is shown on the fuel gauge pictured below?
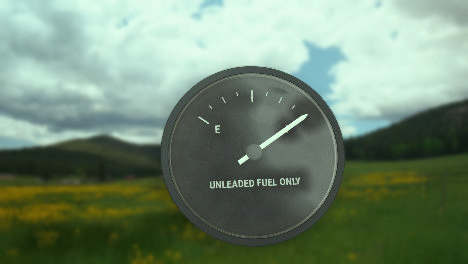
**1**
